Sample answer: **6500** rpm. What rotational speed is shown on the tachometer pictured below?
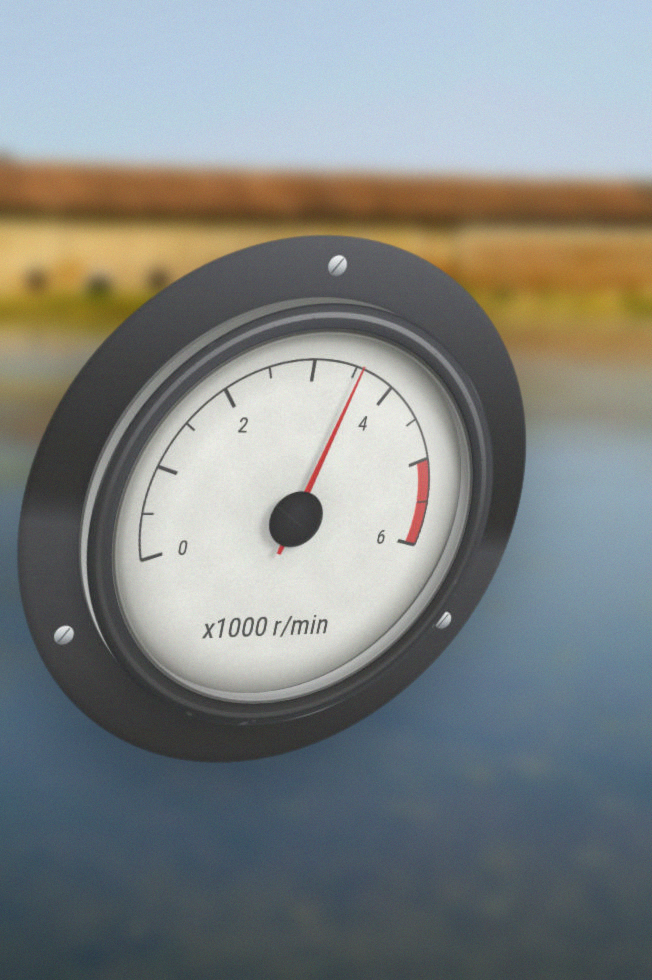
**3500** rpm
